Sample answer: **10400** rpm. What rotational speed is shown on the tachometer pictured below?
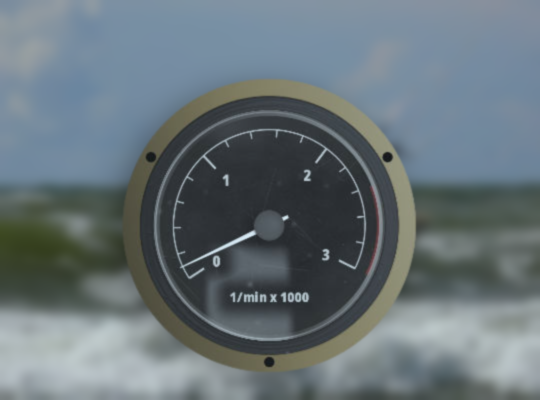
**100** rpm
